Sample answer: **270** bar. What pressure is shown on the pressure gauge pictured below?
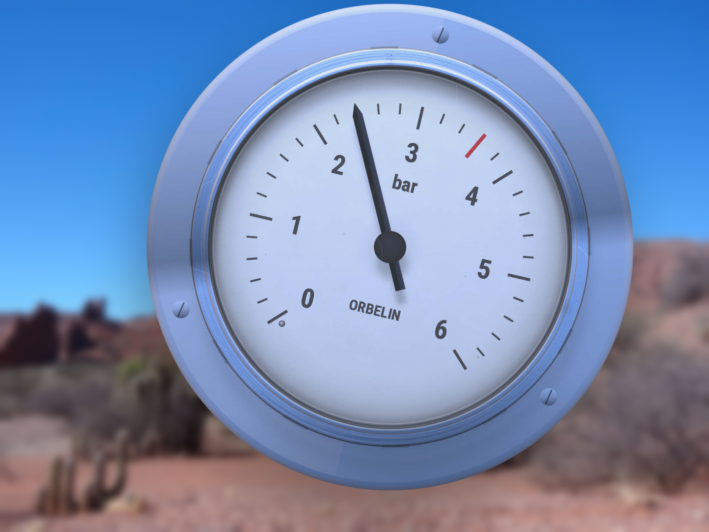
**2.4** bar
